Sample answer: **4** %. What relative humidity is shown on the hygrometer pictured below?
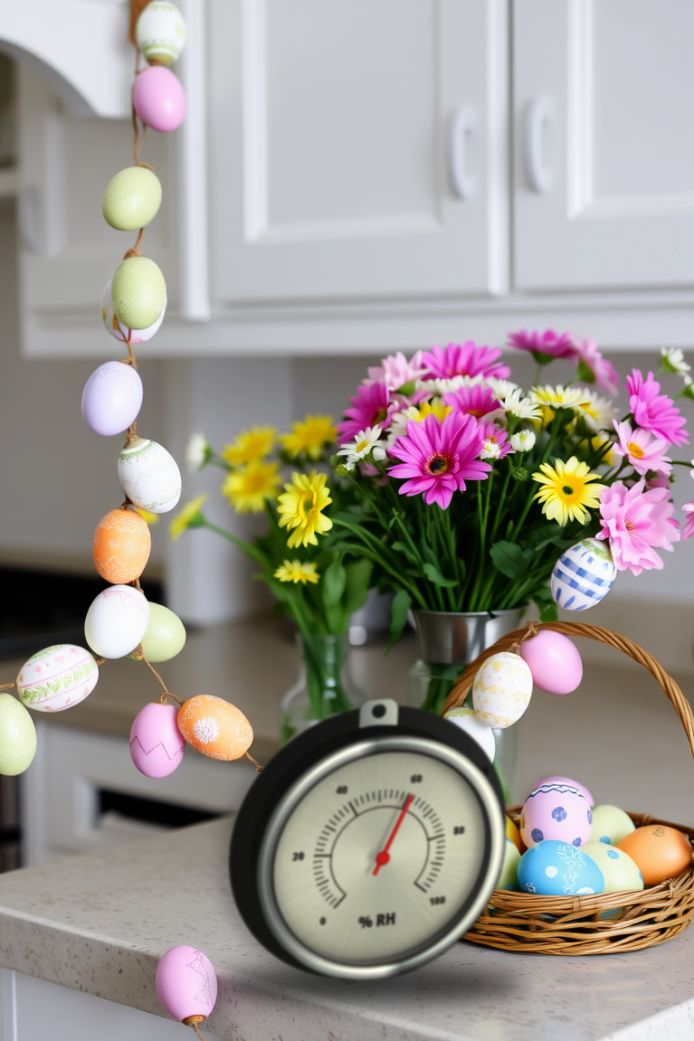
**60** %
